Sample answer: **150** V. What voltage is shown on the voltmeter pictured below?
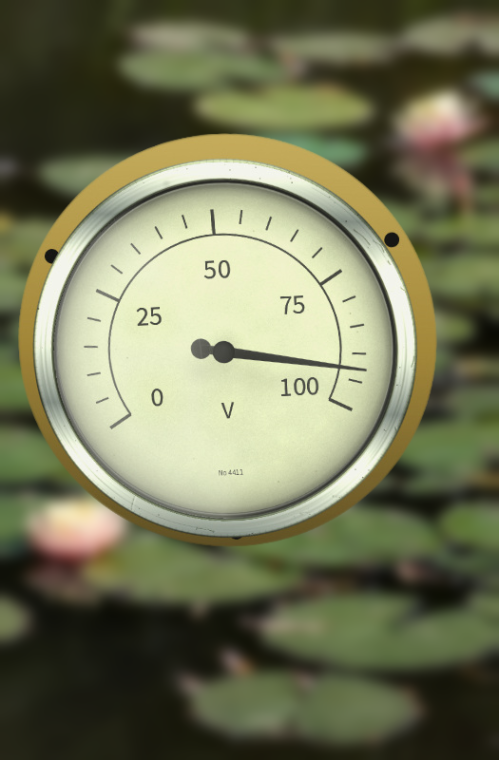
**92.5** V
